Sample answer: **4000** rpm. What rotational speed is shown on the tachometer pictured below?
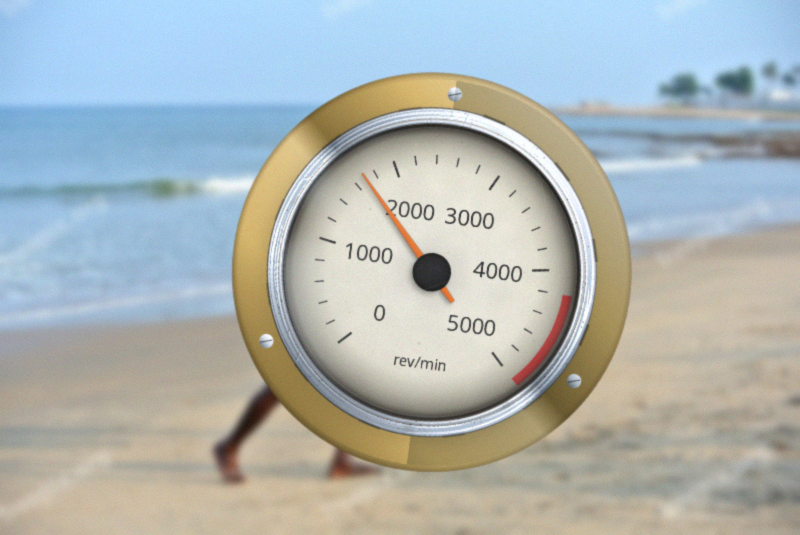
**1700** rpm
